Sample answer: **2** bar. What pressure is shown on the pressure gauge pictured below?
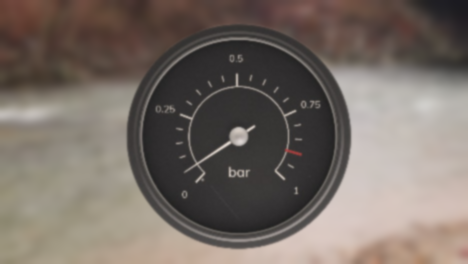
**0.05** bar
